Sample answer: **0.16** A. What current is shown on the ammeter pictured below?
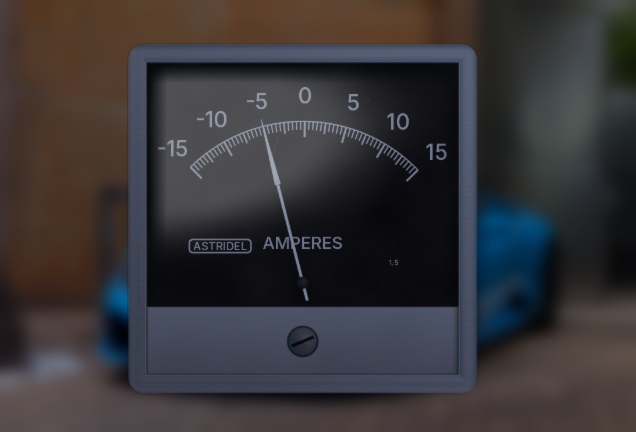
**-5** A
